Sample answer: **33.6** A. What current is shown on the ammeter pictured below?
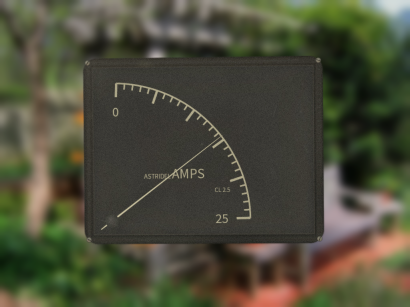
**14.5** A
